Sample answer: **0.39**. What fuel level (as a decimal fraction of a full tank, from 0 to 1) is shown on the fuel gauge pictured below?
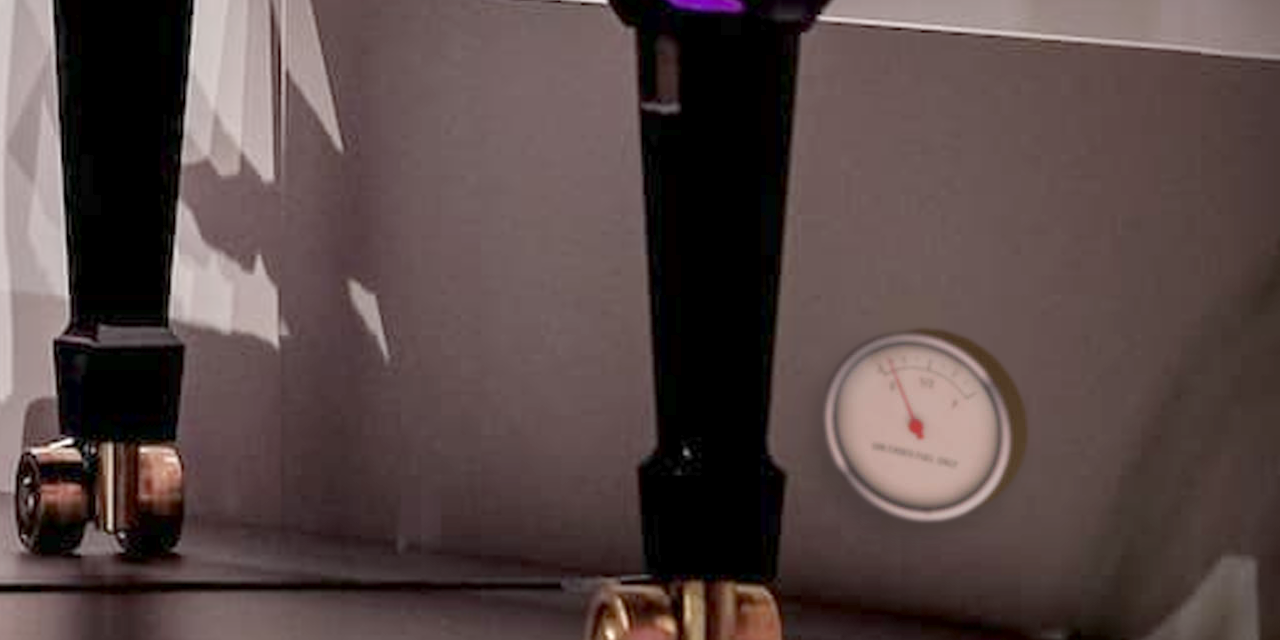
**0.125**
